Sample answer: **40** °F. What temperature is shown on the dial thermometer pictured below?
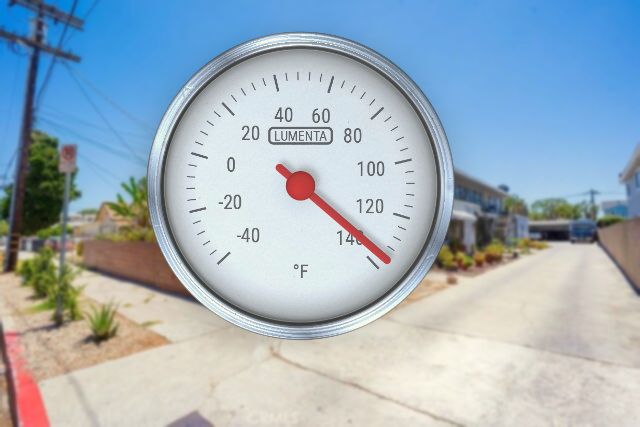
**136** °F
